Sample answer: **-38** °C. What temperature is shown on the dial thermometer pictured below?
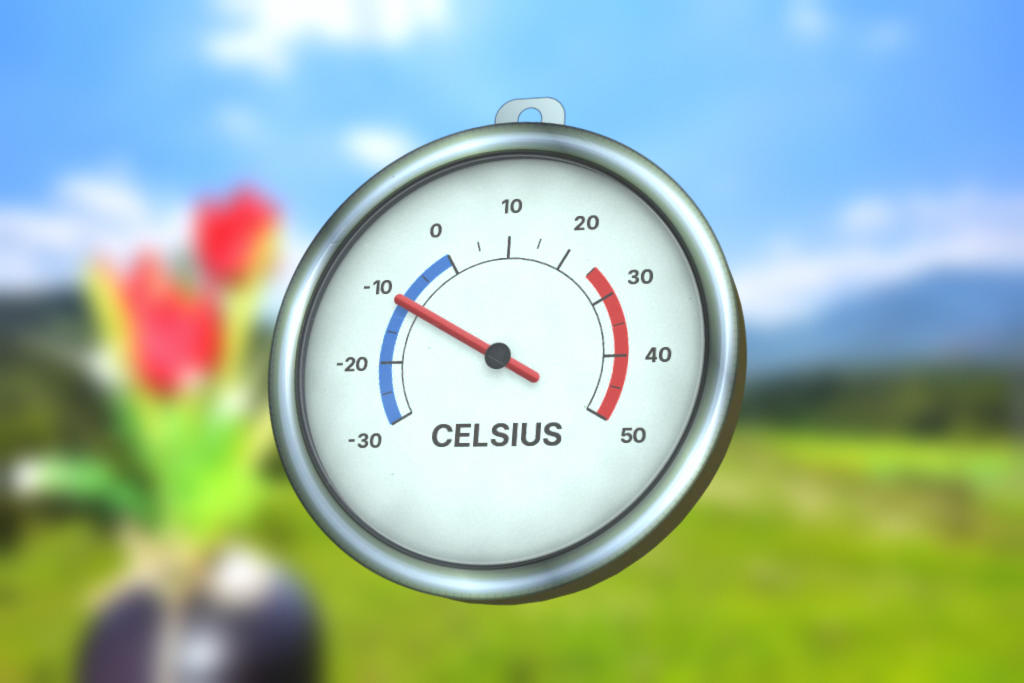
**-10** °C
